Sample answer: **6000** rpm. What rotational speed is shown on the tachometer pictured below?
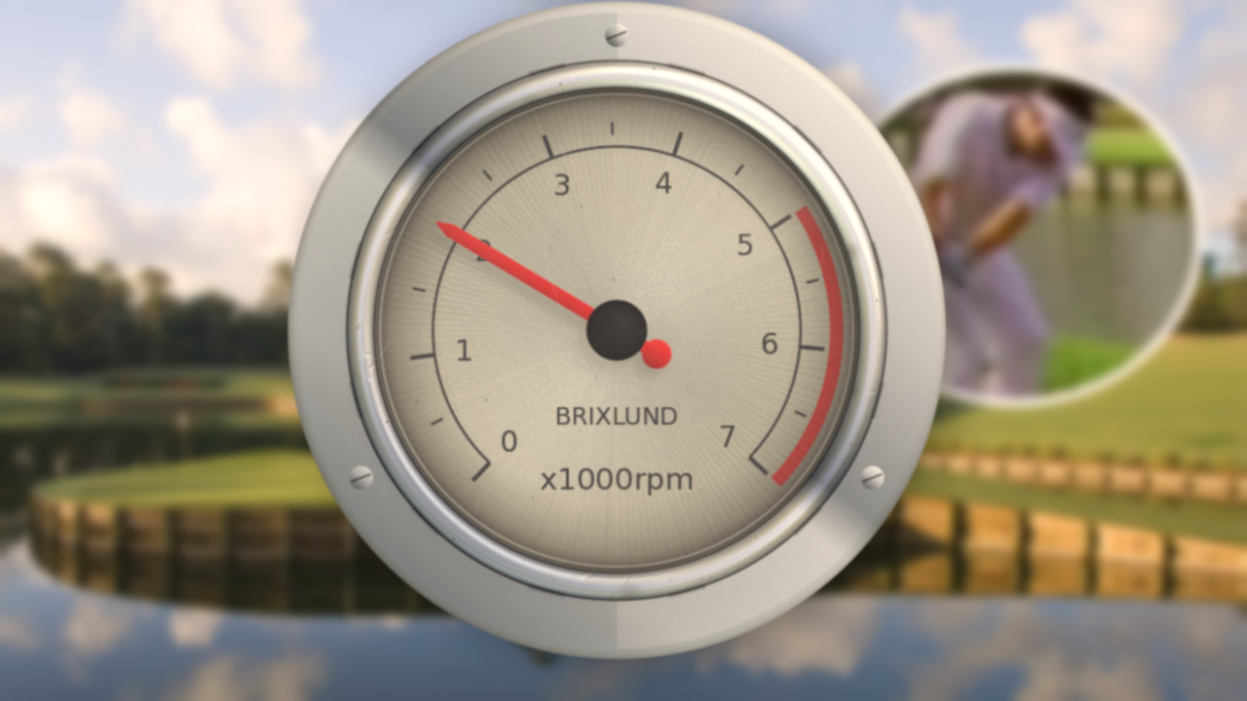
**2000** rpm
